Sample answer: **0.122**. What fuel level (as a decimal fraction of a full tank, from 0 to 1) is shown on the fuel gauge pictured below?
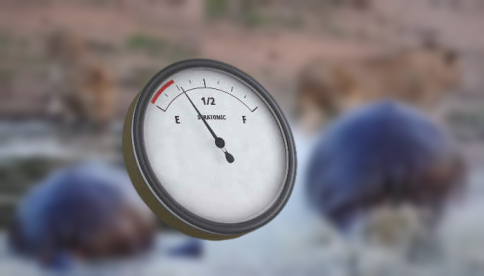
**0.25**
